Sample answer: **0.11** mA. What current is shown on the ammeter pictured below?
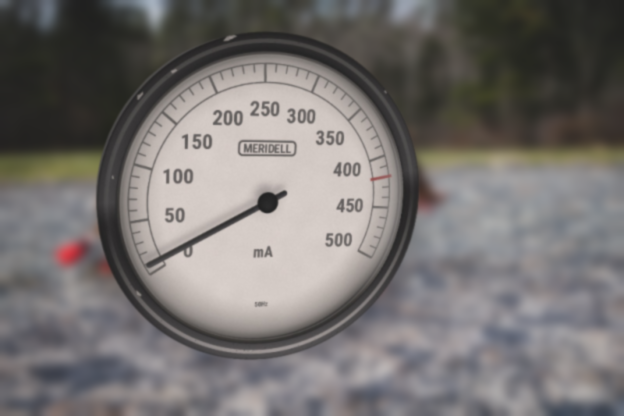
**10** mA
